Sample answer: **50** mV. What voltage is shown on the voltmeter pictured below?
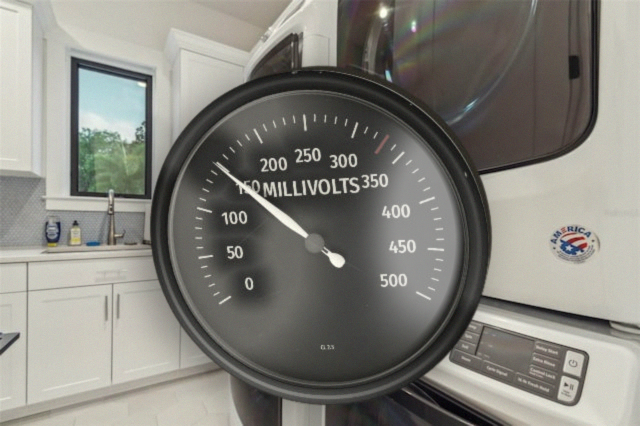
**150** mV
